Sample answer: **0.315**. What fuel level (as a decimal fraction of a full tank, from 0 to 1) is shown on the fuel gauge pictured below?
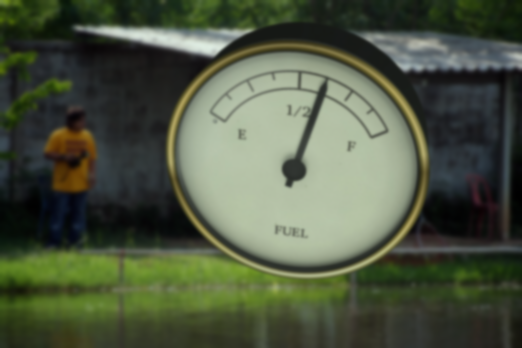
**0.625**
